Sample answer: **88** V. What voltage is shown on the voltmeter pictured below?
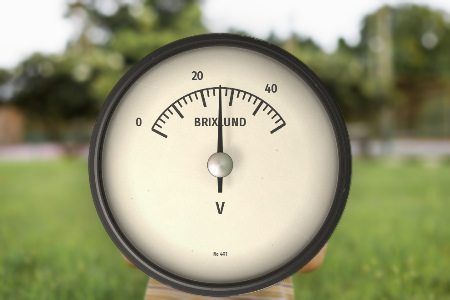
**26** V
